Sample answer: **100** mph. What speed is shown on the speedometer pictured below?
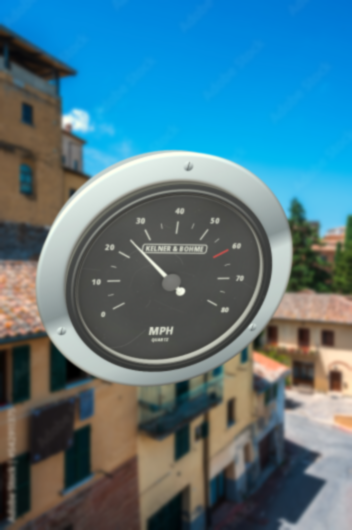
**25** mph
